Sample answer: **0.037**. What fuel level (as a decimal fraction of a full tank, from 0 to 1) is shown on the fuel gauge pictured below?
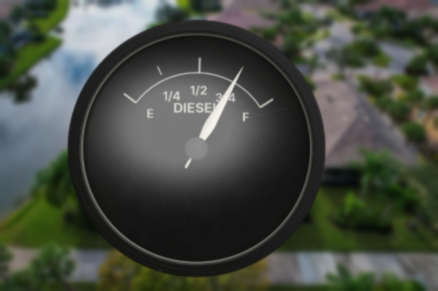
**0.75**
